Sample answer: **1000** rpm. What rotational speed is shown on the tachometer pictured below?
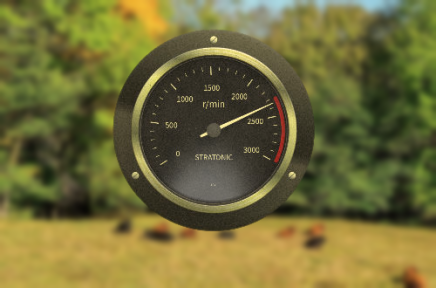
**2350** rpm
